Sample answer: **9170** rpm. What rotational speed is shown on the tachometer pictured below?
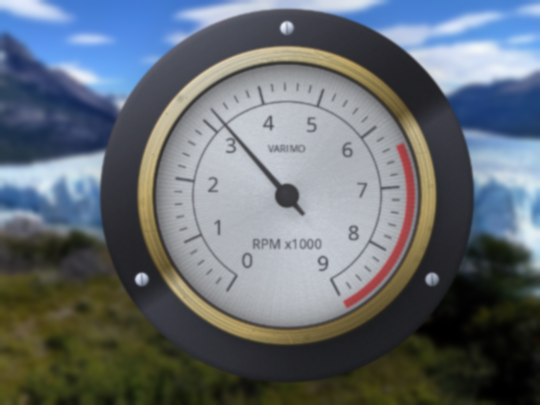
**3200** rpm
